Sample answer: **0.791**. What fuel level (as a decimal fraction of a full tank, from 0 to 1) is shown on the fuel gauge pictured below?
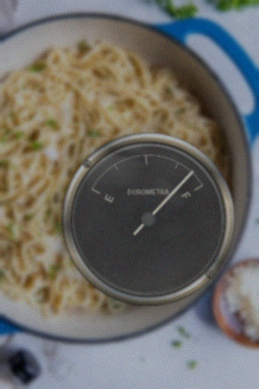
**0.875**
